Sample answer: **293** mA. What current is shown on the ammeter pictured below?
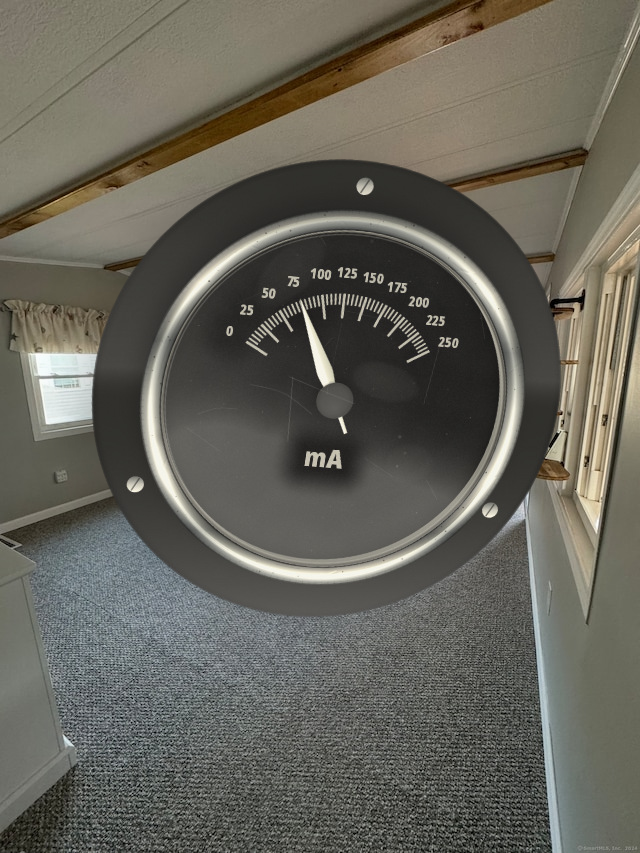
**75** mA
